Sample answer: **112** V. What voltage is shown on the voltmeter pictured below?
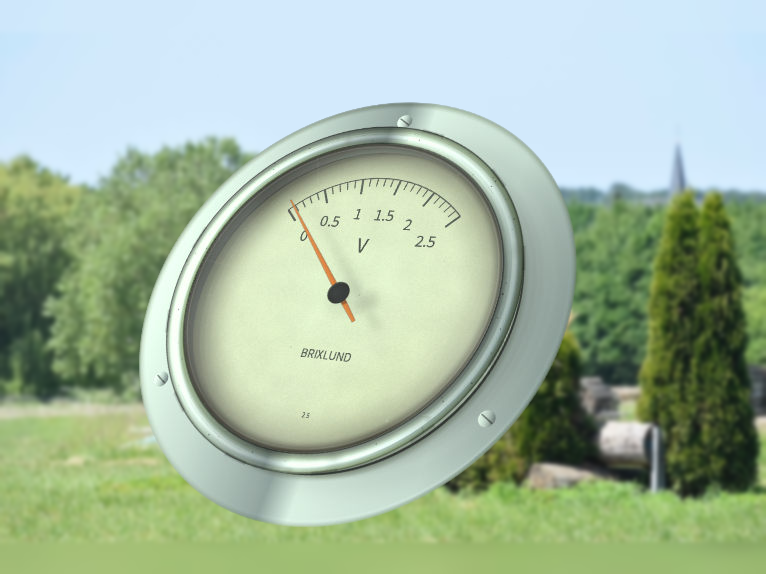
**0.1** V
